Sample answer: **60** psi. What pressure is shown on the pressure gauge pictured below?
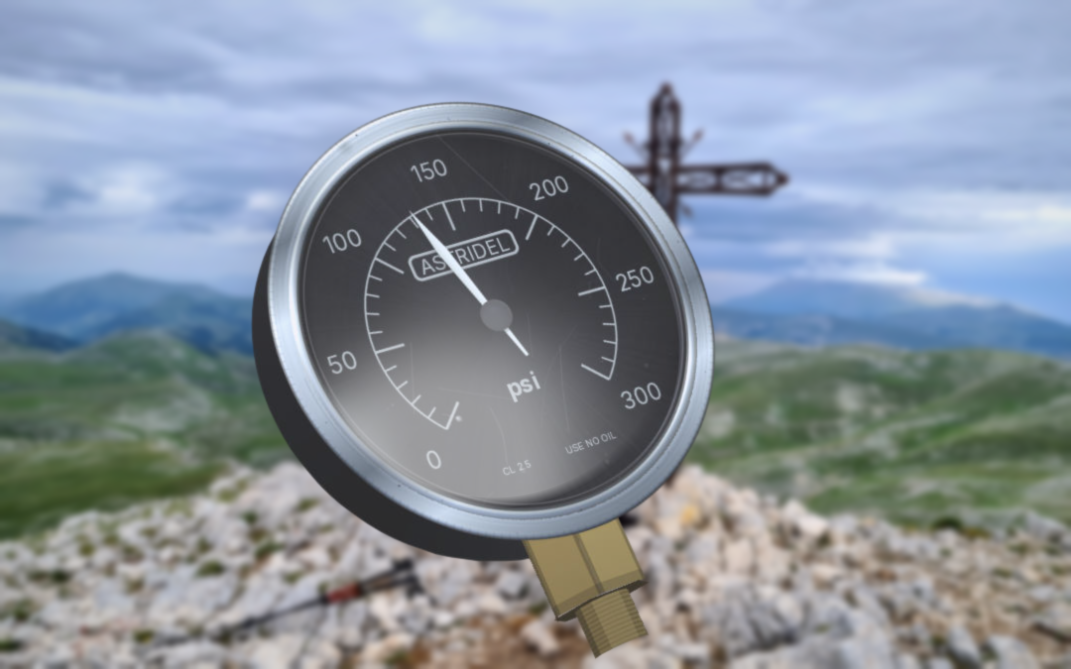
**130** psi
